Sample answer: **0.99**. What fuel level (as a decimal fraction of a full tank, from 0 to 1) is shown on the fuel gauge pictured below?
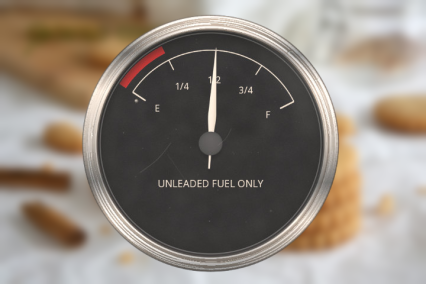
**0.5**
